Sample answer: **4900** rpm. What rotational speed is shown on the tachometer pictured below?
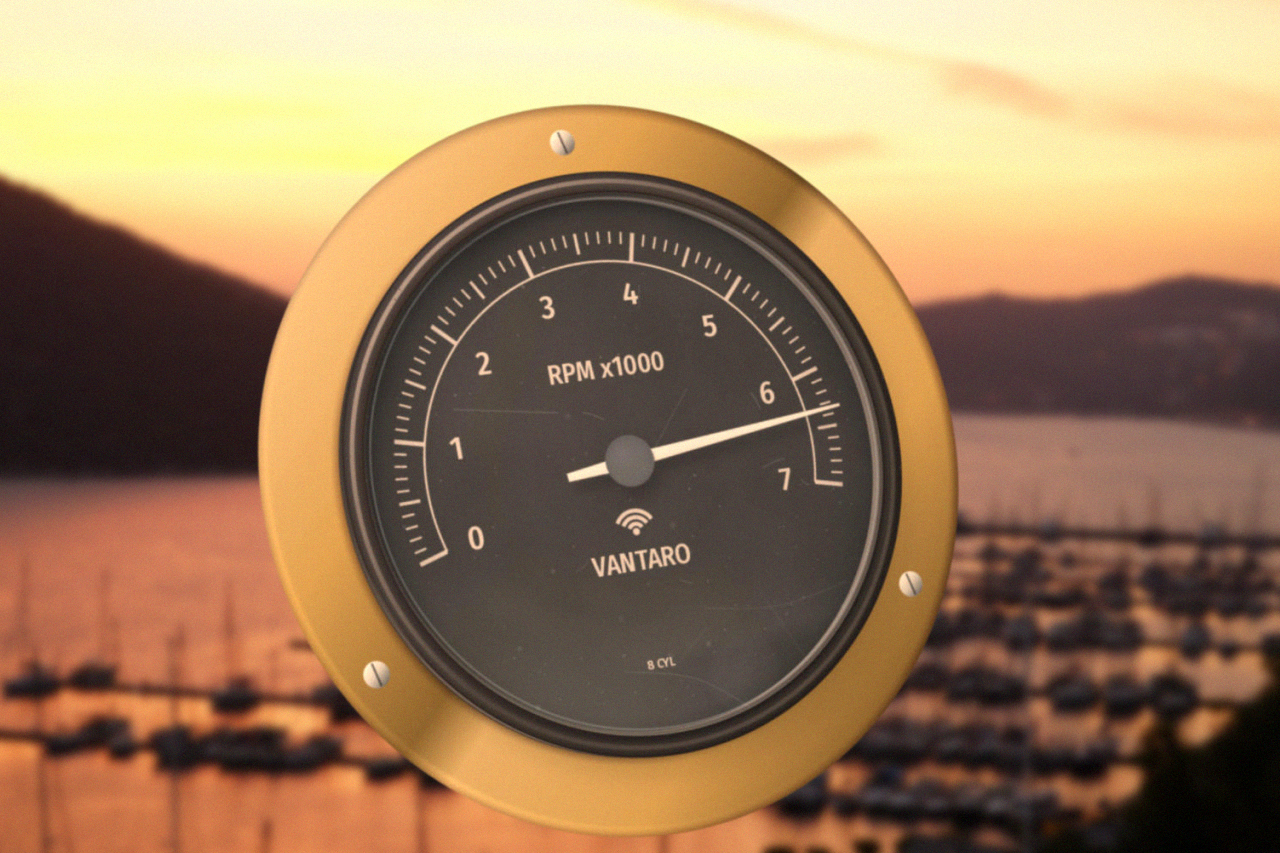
**6350** rpm
